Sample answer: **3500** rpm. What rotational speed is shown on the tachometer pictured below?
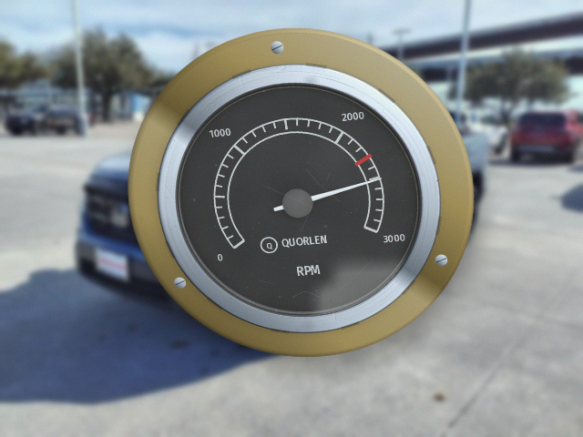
**2500** rpm
